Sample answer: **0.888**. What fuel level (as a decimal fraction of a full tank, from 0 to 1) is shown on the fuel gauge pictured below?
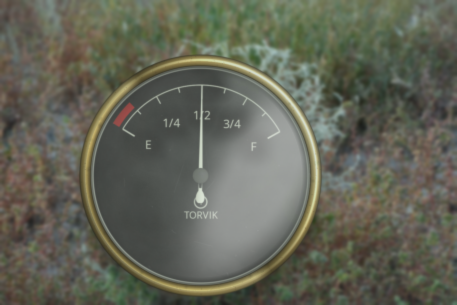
**0.5**
